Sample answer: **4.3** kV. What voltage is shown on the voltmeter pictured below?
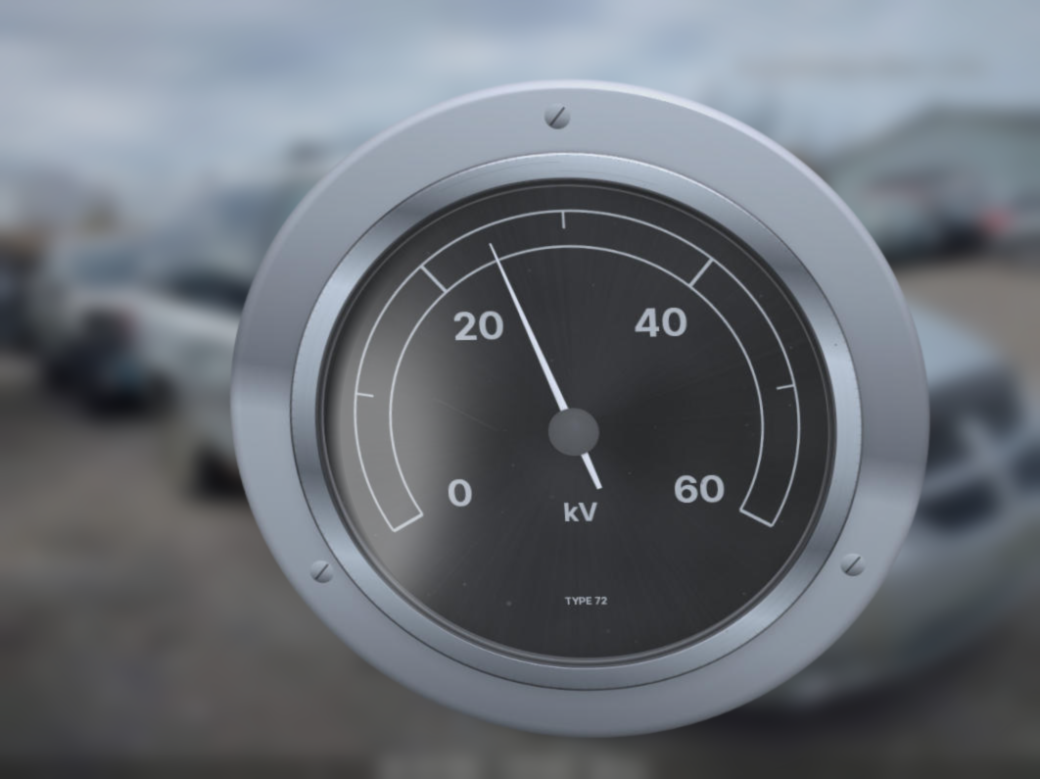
**25** kV
